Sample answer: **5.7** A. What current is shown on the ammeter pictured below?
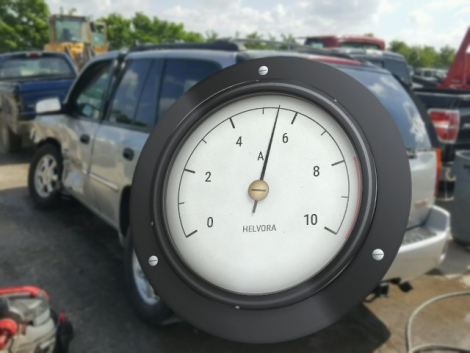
**5.5** A
